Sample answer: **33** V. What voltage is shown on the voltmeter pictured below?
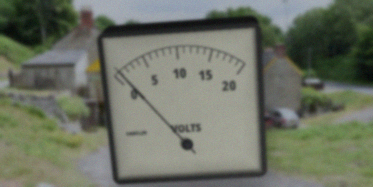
**1** V
